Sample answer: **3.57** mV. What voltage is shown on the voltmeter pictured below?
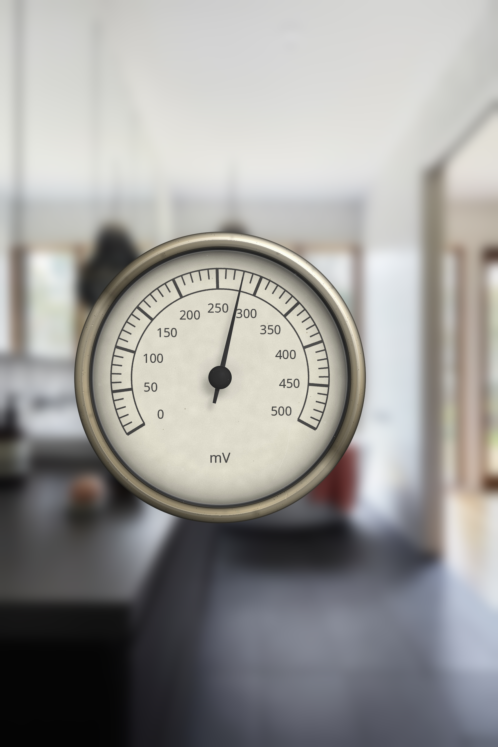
**280** mV
